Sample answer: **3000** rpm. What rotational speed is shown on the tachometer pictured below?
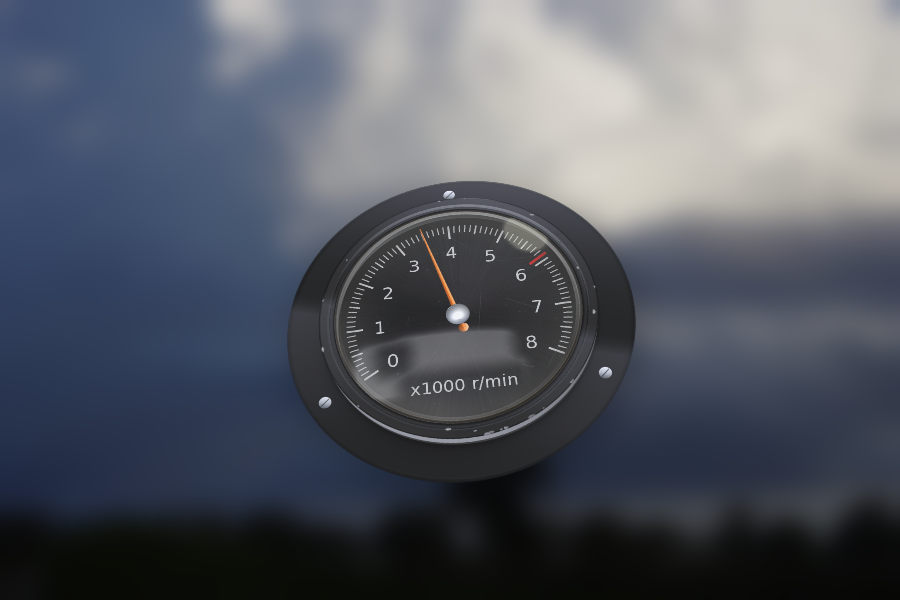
**3500** rpm
